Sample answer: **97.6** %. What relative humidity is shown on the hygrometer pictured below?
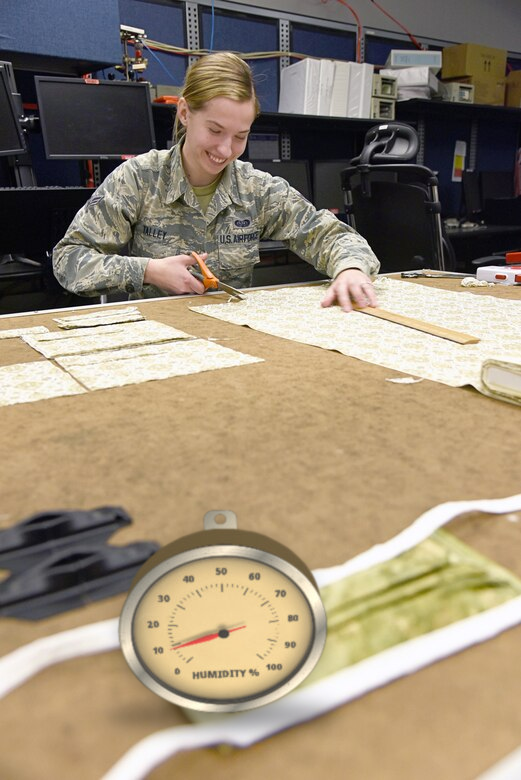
**10** %
